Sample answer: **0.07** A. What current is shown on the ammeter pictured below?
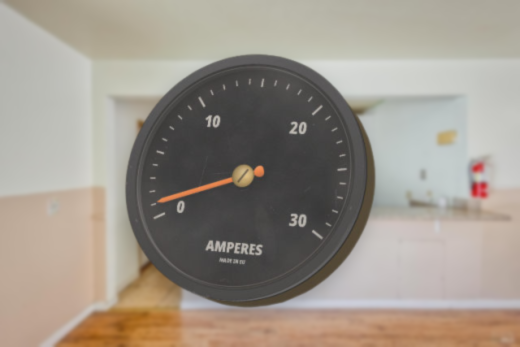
**1** A
